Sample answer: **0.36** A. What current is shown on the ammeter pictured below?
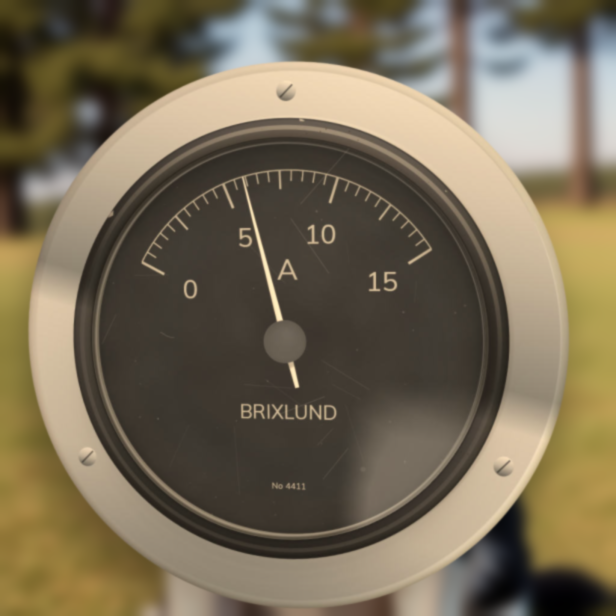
**6** A
